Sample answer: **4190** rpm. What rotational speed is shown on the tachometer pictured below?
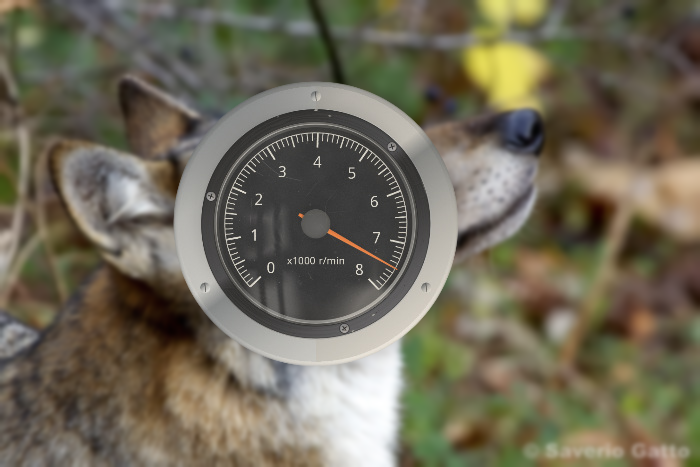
**7500** rpm
